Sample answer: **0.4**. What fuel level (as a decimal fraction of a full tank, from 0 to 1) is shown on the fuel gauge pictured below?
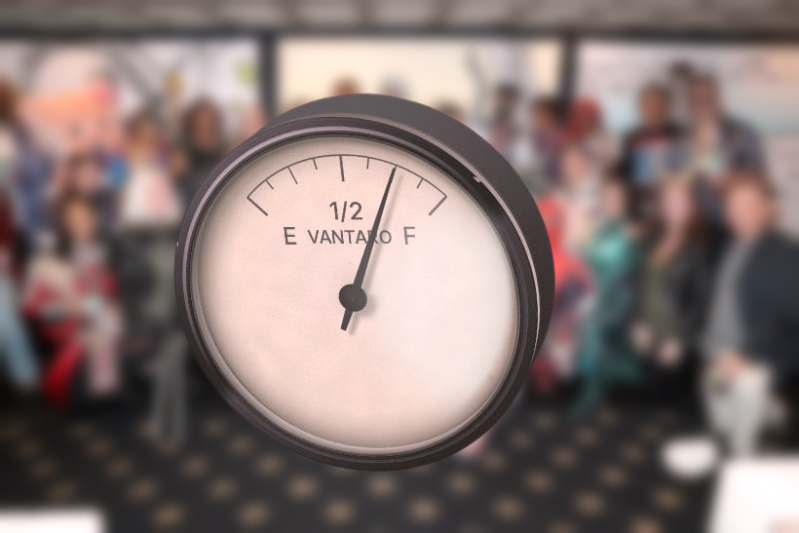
**0.75**
